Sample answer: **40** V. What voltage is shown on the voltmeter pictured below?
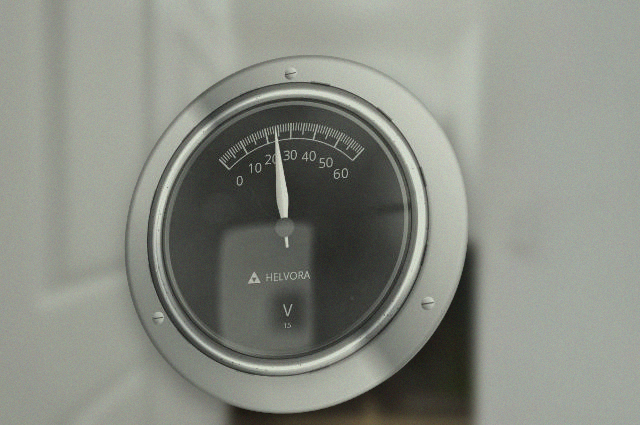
**25** V
